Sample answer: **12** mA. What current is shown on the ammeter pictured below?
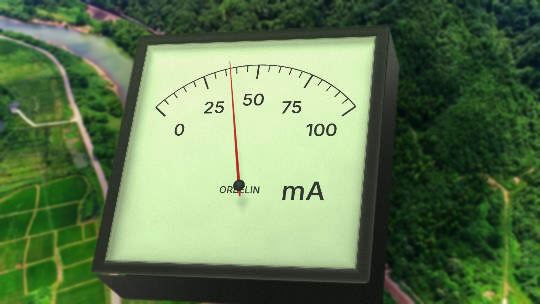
**37.5** mA
